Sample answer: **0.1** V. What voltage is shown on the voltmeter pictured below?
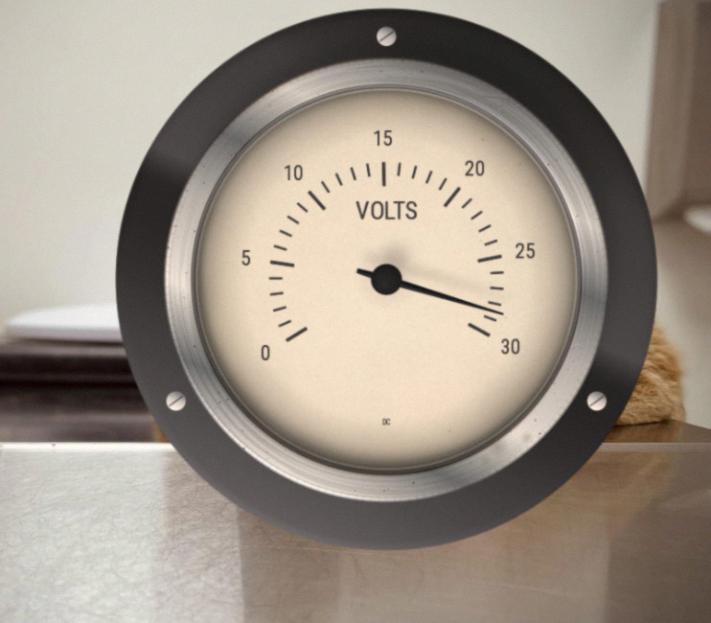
**28.5** V
